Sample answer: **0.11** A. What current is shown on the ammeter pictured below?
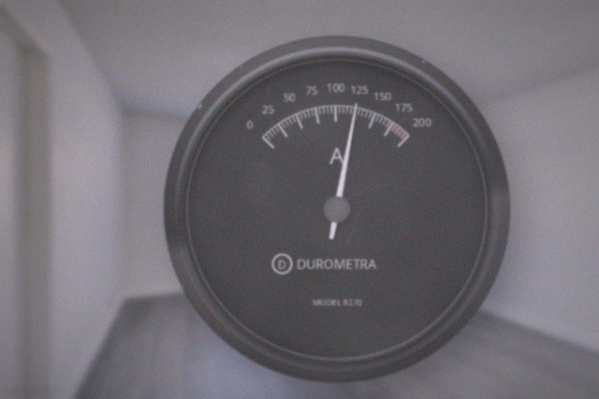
**125** A
